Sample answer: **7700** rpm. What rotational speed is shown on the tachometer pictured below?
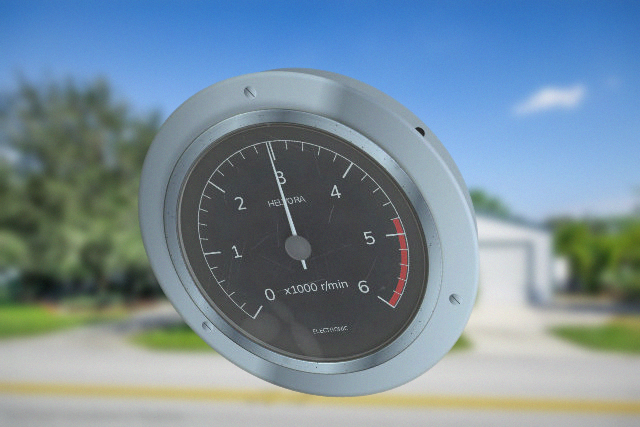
**3000** rpm
